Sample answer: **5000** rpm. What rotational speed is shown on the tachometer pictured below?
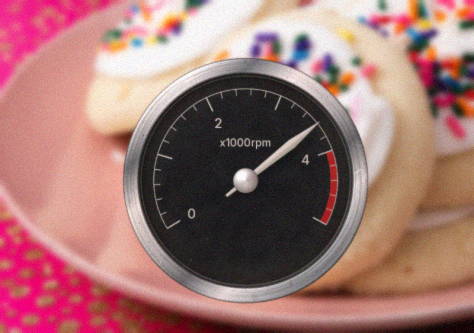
**3600** rpm
